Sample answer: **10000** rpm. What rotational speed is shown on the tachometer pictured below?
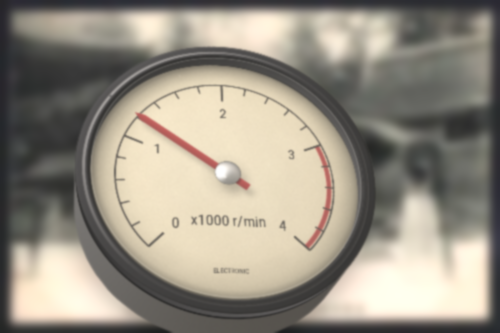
**1200** rpm
